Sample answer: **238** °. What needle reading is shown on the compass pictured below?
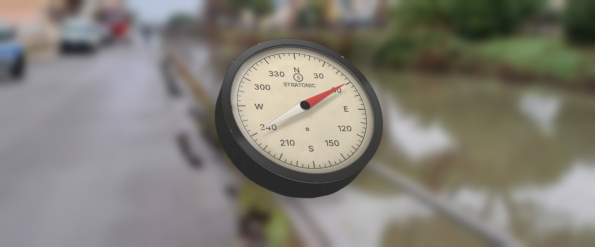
**60** °
